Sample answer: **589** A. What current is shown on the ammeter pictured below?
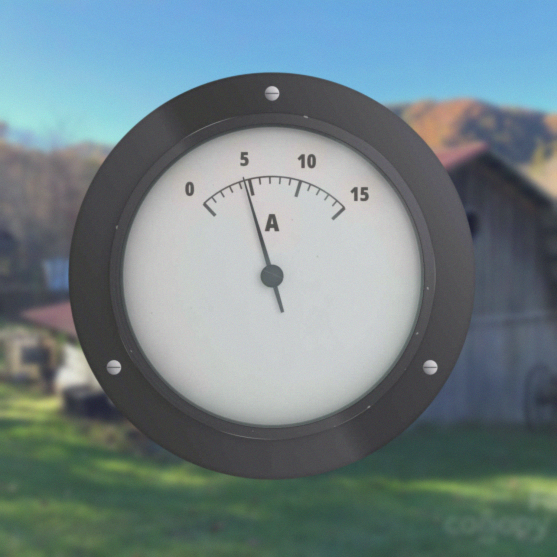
**4.5** A
